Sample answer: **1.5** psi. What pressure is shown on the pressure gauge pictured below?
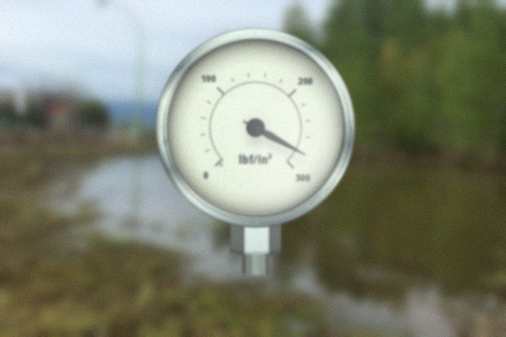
**280** psi
